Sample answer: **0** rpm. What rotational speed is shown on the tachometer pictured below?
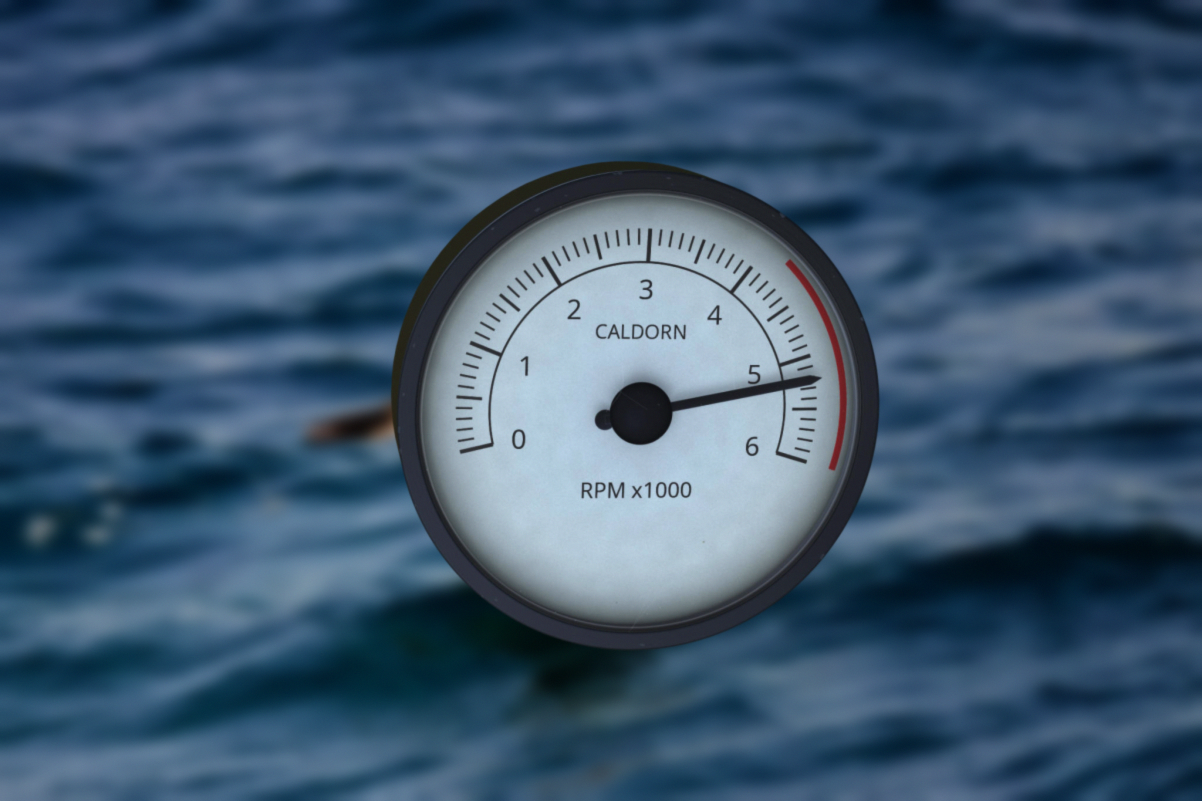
**5200** rpm
